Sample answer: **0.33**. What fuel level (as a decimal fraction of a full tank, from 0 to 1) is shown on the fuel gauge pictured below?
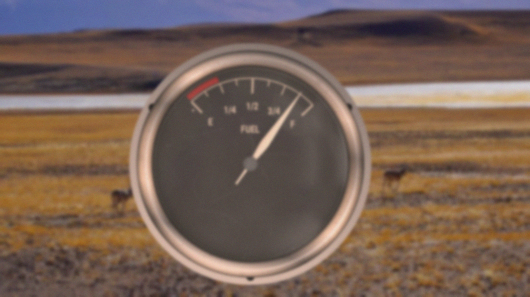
**0.875**
